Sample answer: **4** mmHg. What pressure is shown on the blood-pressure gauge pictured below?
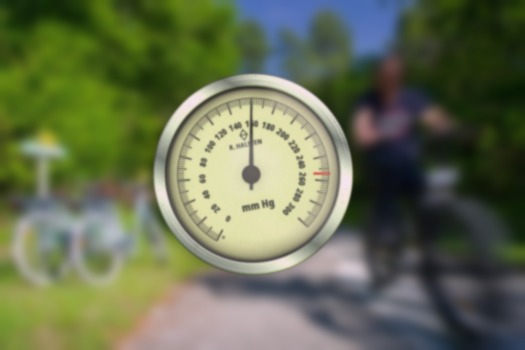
**160** mmHg
